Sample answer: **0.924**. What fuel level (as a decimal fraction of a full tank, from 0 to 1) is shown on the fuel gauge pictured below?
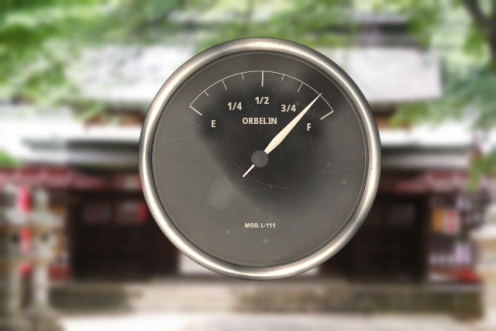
**0.875**
